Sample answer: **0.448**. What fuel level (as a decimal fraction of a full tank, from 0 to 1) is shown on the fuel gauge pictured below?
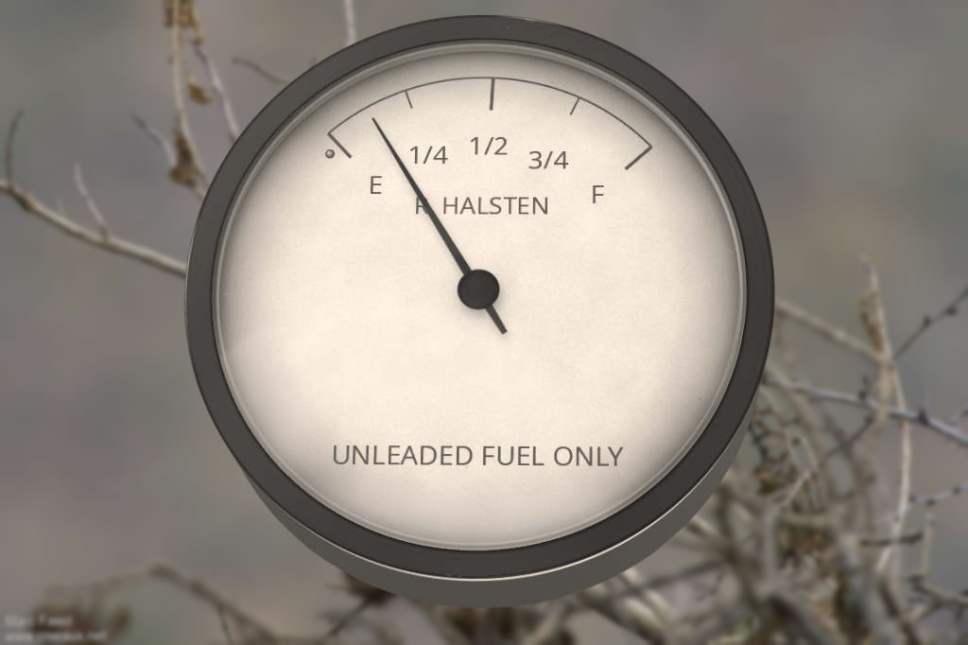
**0.125**
